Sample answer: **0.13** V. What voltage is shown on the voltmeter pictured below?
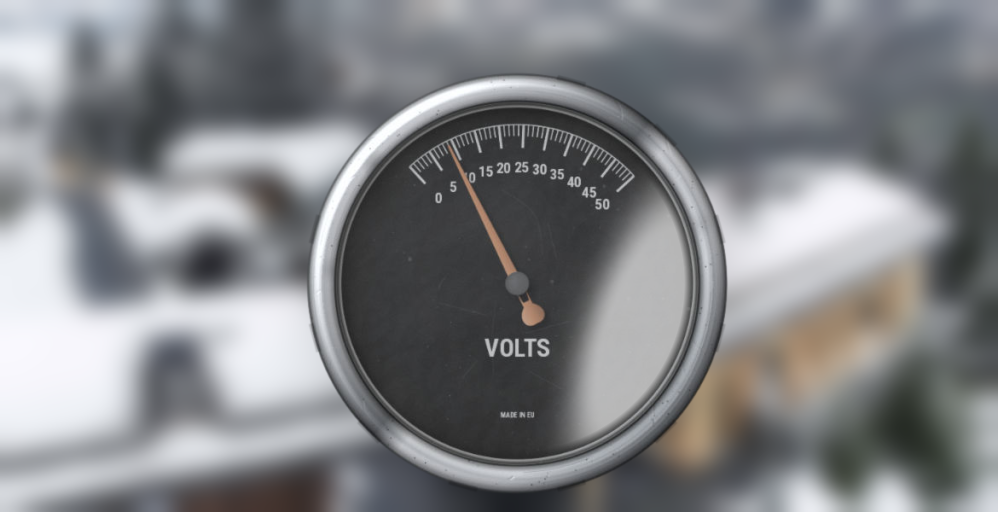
**9** V
